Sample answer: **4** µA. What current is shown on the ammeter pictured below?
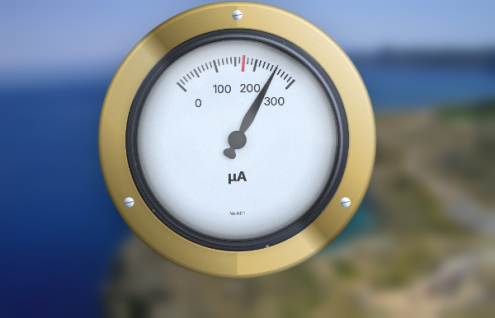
**250** µA
